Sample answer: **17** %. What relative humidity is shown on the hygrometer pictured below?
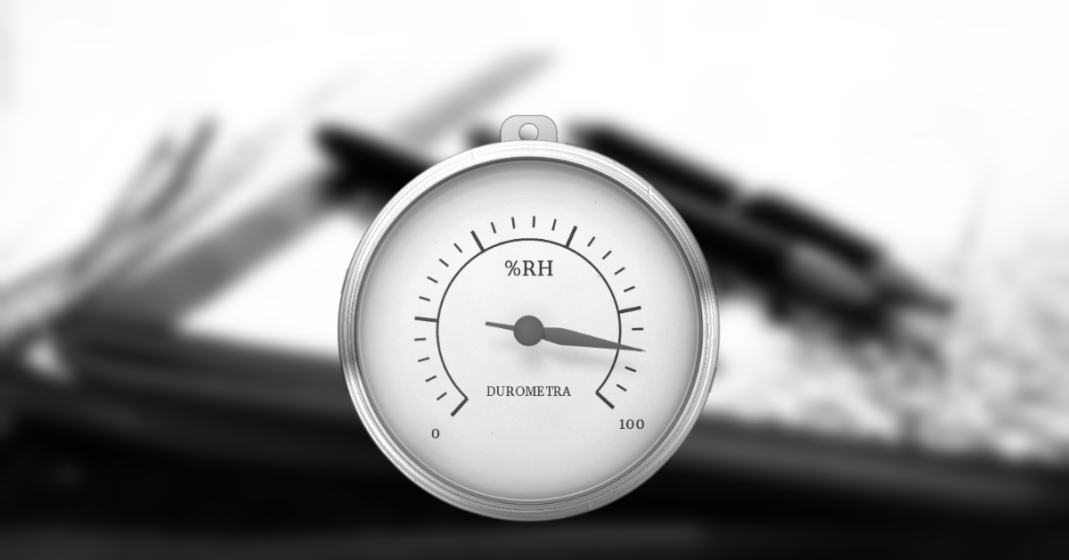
**88** %
